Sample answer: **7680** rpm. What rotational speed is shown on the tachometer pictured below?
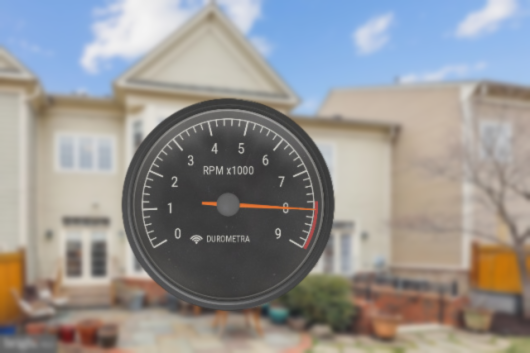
**8000** rpm
